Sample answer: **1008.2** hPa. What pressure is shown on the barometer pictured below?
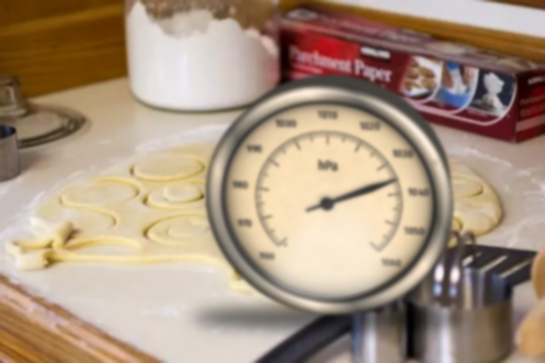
**1035** hPa
